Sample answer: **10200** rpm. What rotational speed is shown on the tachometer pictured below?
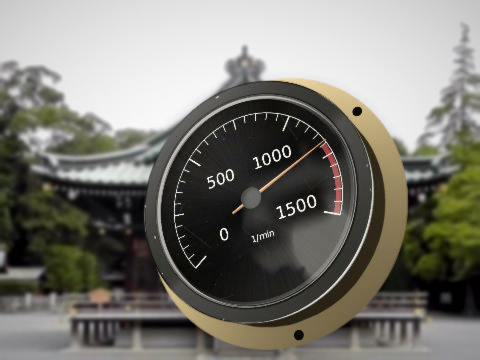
**1200** rpm
